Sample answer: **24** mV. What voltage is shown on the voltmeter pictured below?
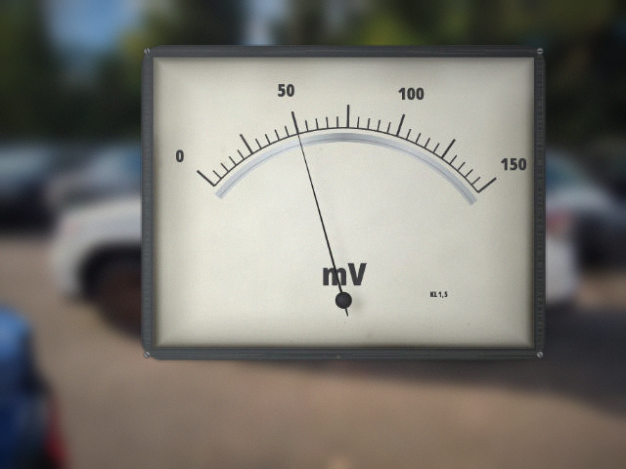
**50** mV
